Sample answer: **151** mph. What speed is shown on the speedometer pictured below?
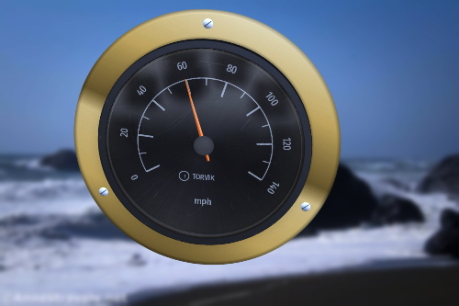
**60** mph
